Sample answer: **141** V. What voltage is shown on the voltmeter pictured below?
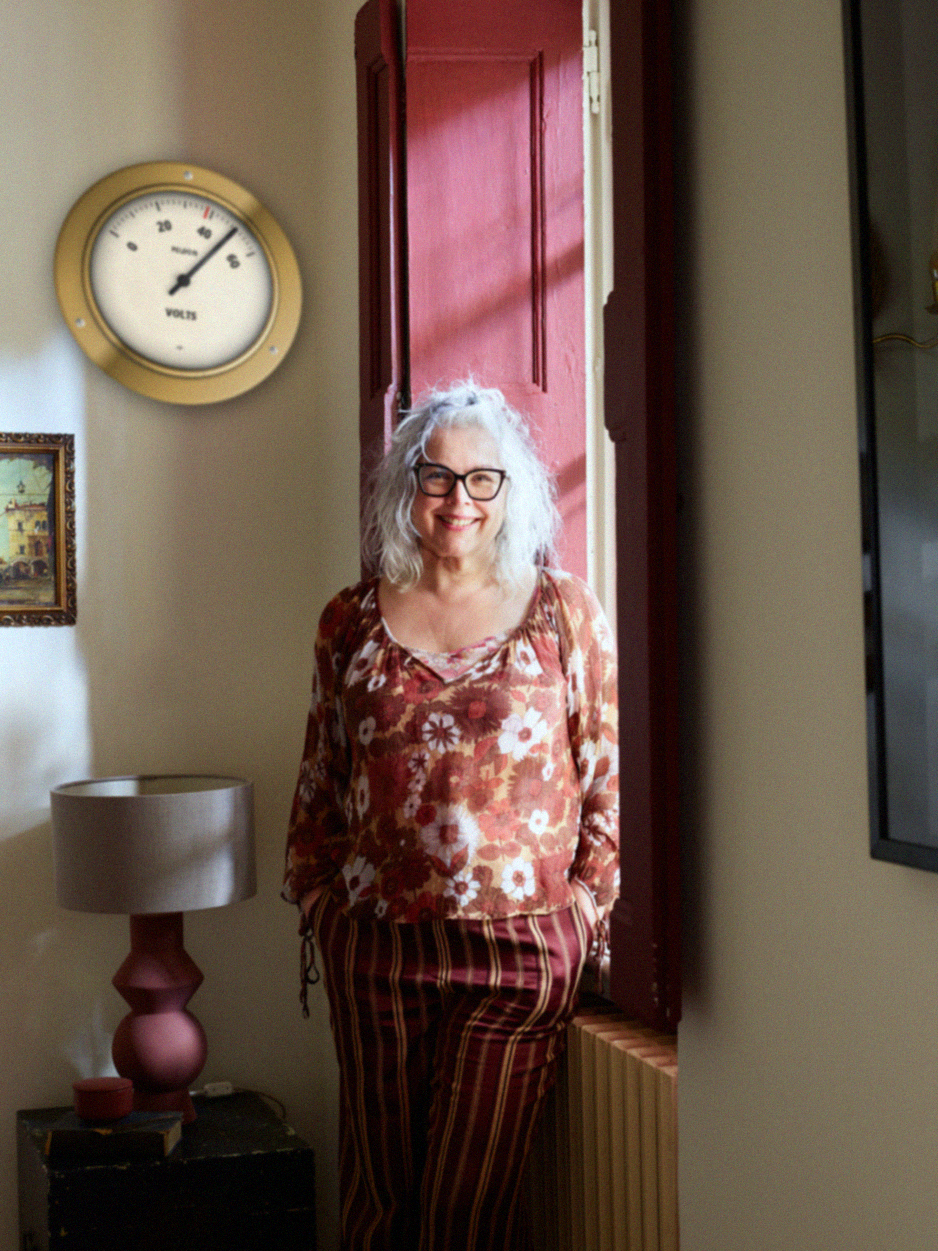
**50** V
